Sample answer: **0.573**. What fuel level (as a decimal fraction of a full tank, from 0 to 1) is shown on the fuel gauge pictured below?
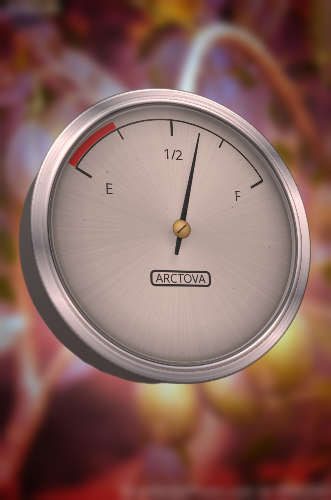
**0.625**
